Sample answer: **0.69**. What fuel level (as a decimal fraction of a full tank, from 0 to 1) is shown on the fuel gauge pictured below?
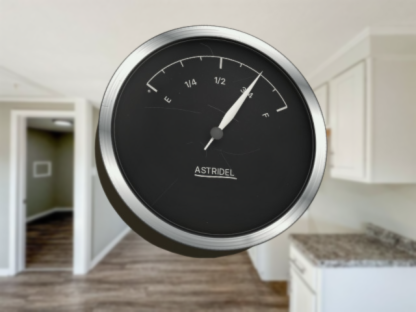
**0.75**
